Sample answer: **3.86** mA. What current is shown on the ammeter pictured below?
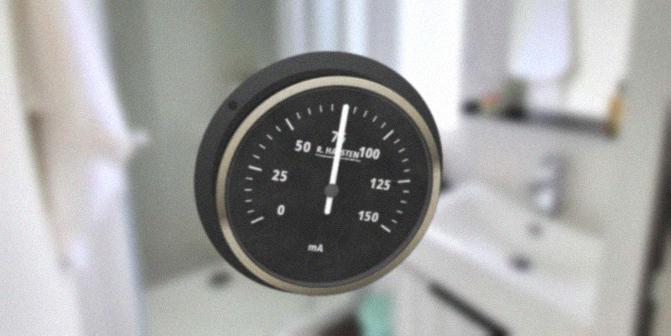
**75** mA
